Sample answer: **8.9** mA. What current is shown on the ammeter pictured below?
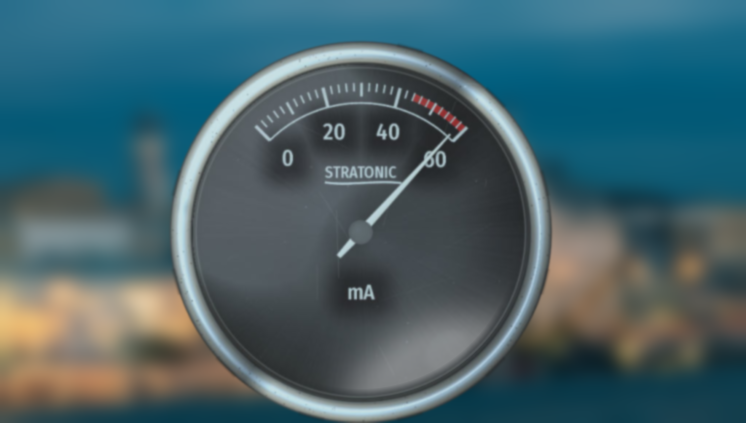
**58** mA
